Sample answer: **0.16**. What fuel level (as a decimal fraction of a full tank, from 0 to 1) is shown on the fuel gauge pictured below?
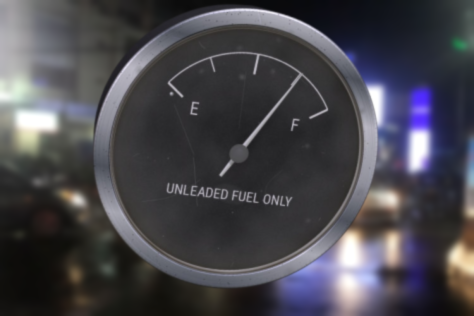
**0.75**
